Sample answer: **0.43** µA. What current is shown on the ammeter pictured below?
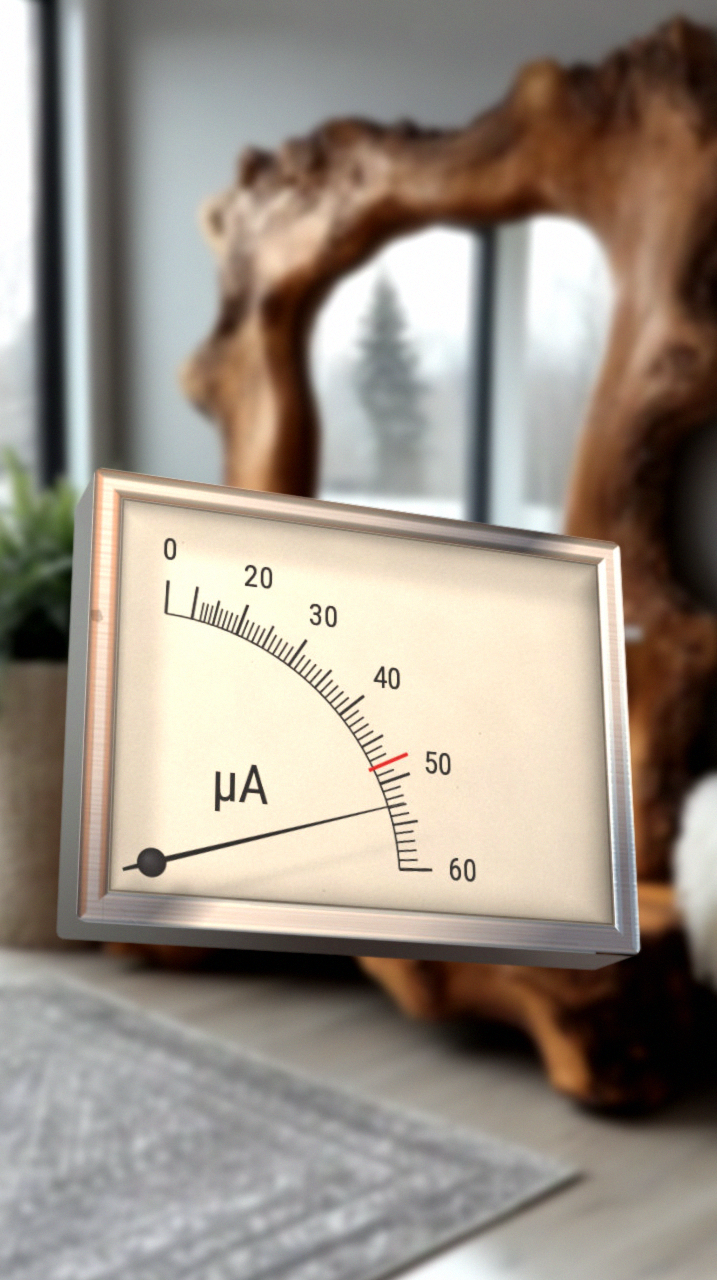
**53** µA
